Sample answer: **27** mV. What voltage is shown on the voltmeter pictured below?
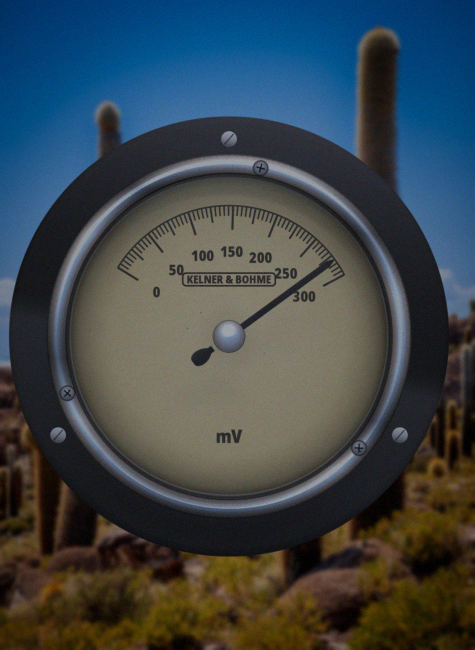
**280** mV
